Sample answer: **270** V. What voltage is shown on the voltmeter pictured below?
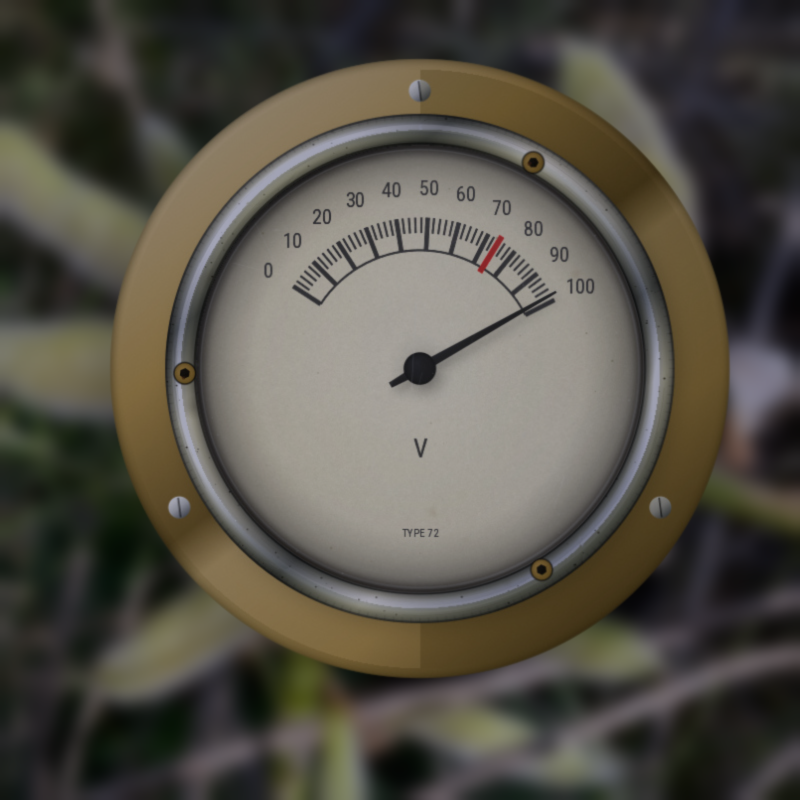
**98** V
